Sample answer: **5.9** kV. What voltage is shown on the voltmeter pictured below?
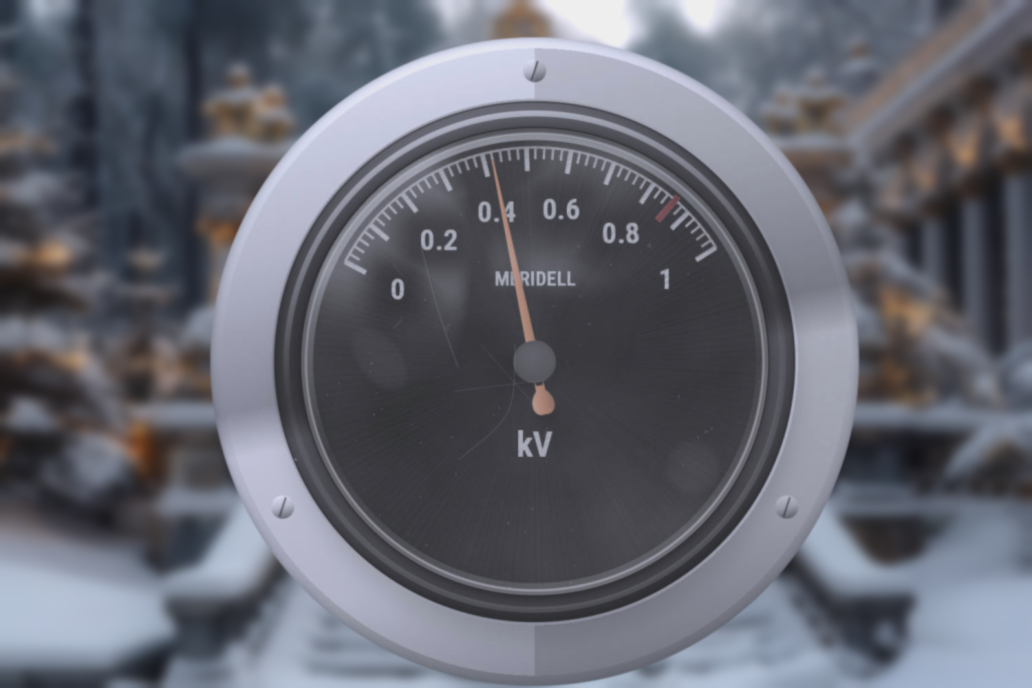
**0.42** kV
